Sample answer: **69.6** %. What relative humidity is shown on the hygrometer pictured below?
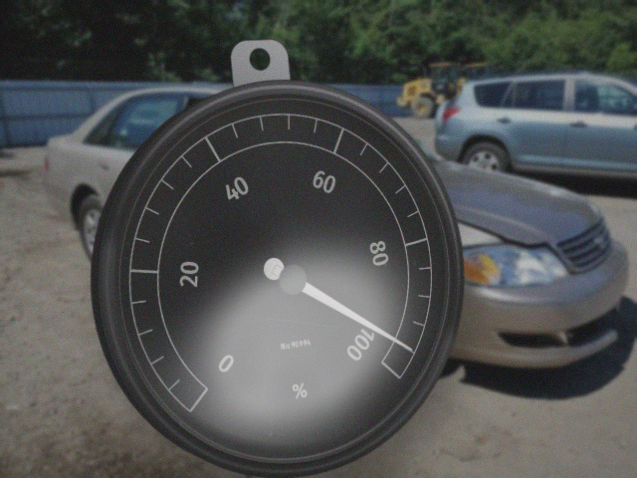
**96** %
